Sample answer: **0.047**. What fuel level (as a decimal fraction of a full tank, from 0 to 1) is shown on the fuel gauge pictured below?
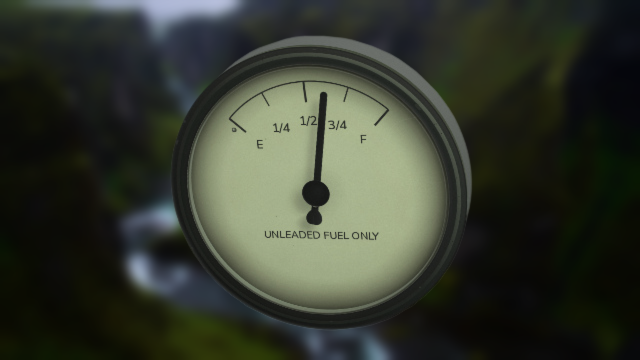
**0.625**
